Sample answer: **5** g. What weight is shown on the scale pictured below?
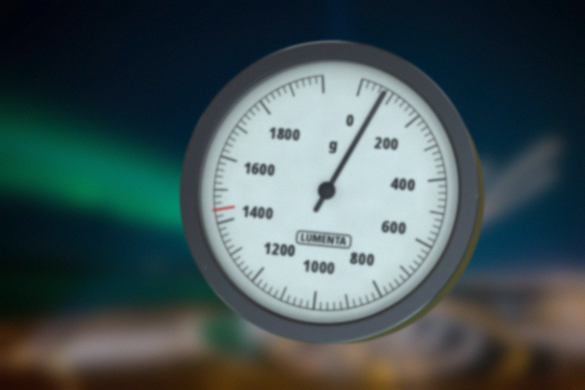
**80** g
